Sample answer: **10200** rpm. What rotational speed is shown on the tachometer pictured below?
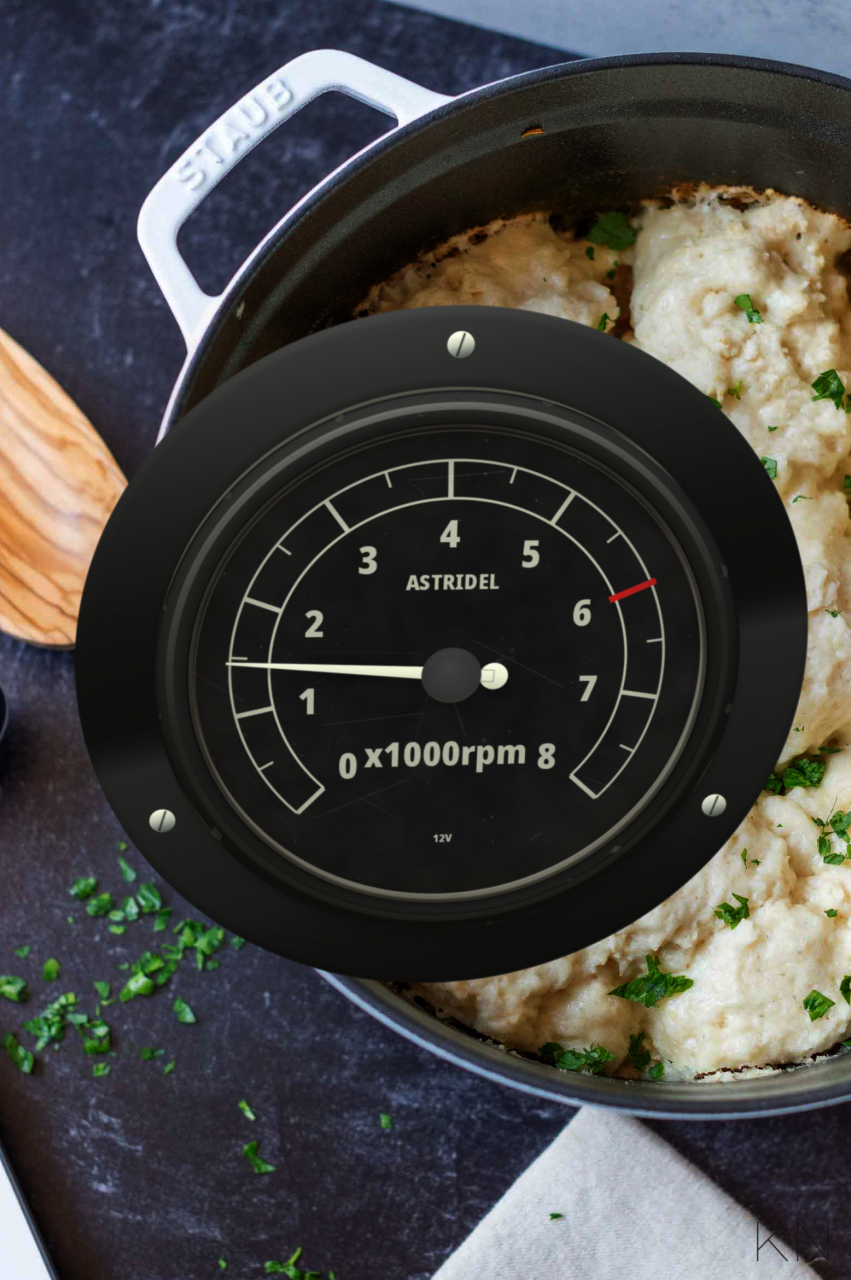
**1500** rpm
